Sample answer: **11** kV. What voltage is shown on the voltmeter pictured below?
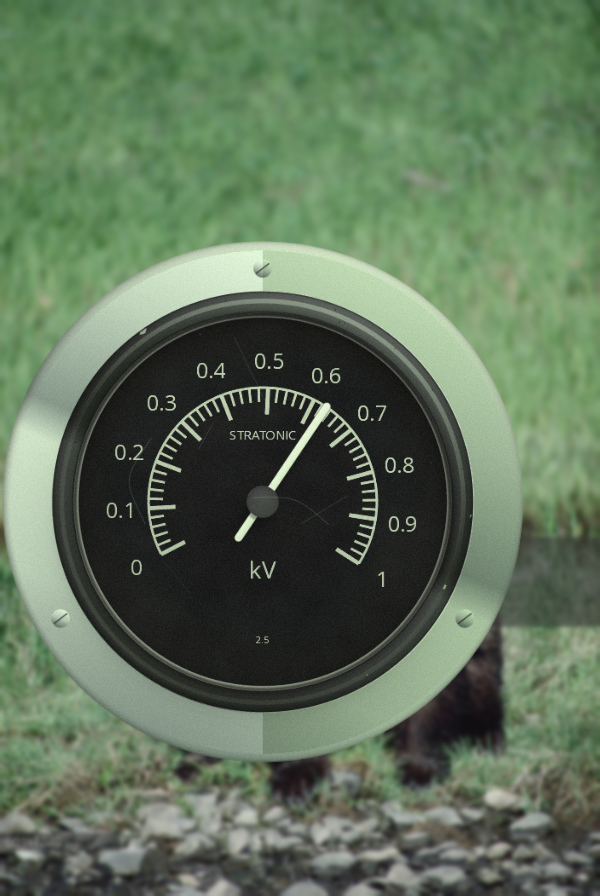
**0.63** kV
